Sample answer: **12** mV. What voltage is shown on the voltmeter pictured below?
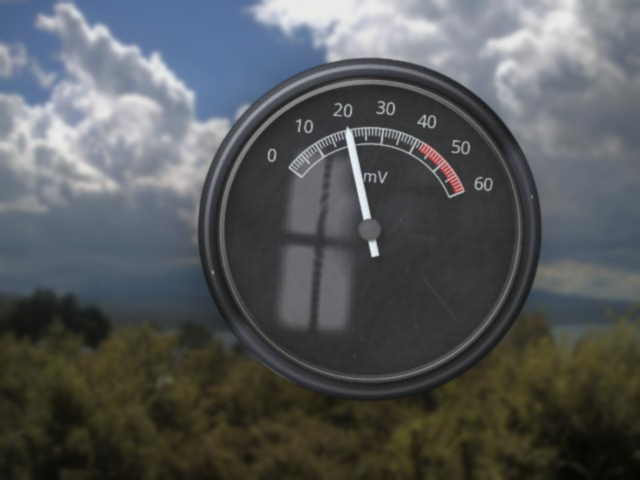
**20** mV
